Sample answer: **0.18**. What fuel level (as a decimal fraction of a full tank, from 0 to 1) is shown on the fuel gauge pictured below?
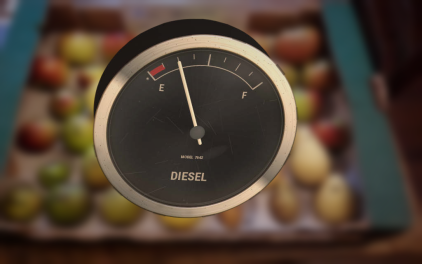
**0.25**
